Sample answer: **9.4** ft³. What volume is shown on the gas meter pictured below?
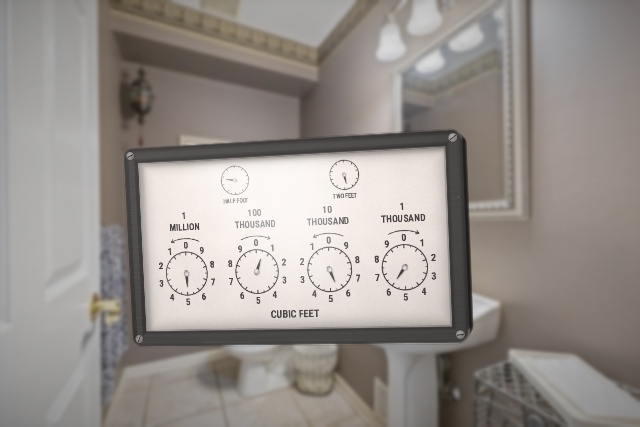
**505600** ft³
